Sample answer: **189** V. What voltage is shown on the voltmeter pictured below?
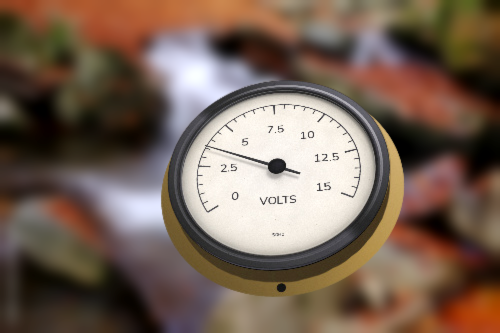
**3.5** V
